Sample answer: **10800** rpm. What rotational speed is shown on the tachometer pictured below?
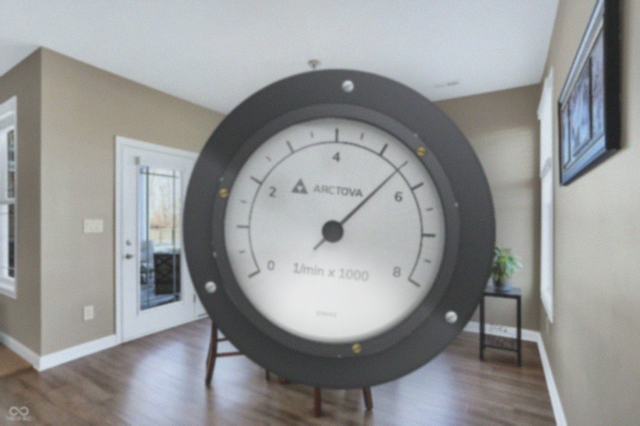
**5500** rpm
